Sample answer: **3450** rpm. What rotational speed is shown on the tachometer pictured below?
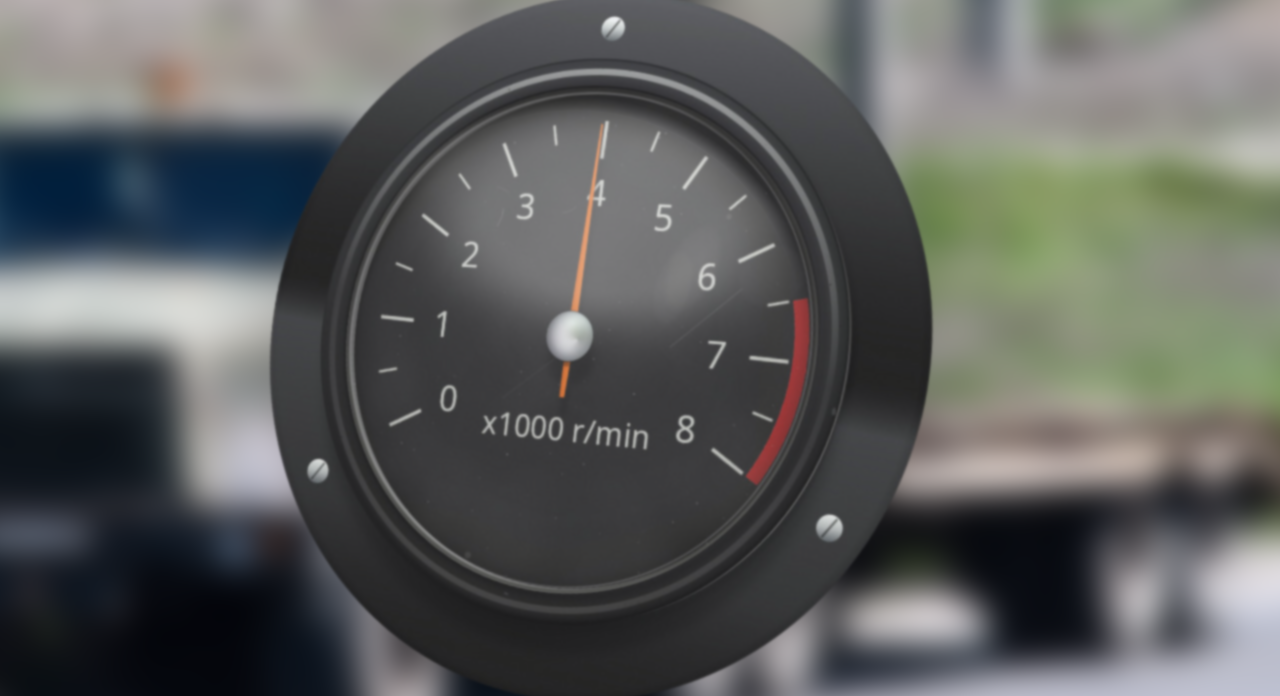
**4000** rpm
